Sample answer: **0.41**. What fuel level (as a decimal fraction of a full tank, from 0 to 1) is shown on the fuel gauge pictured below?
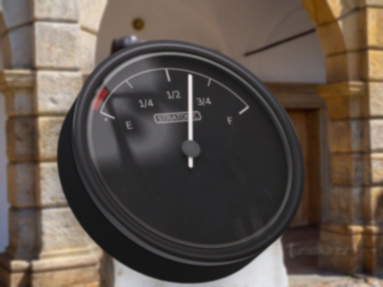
**0.625**
